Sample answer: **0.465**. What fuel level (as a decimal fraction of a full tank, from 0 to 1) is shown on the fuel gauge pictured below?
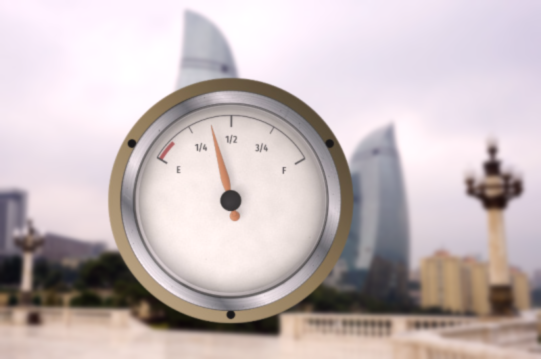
**0.375**
